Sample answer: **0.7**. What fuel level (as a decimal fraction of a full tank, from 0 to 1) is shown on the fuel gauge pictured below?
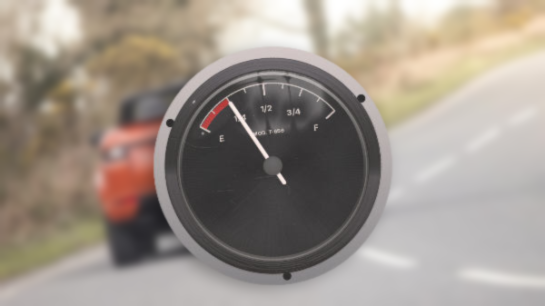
**0.25**
